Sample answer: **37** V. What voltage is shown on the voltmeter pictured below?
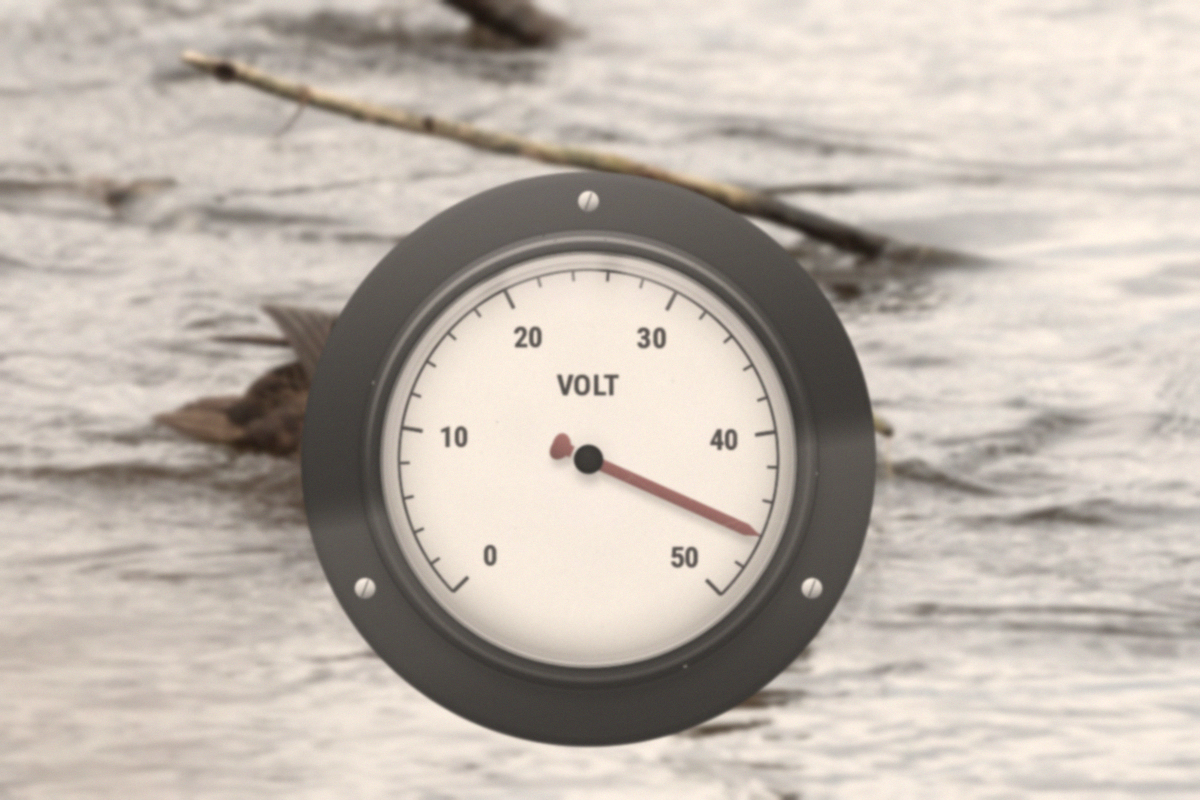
**46** V
